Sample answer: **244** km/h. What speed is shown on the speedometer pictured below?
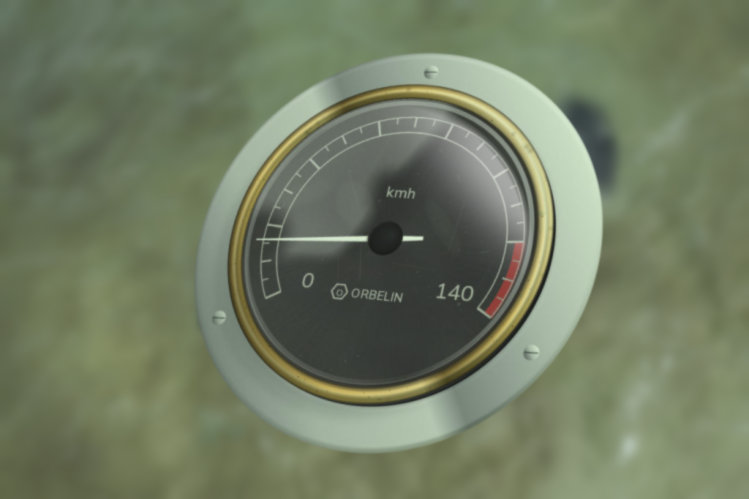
**15** km/h
